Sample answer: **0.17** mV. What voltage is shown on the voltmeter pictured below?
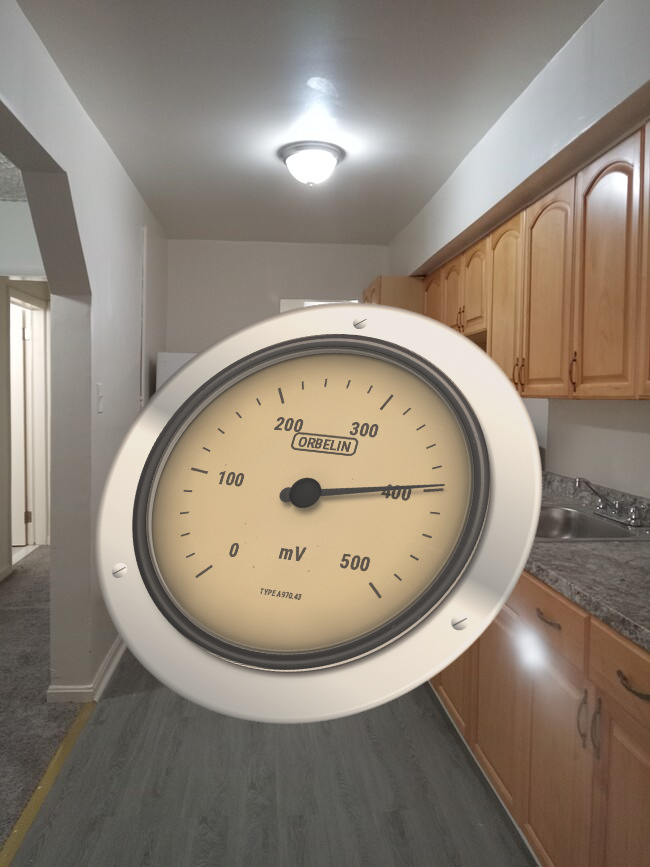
**400** mV
